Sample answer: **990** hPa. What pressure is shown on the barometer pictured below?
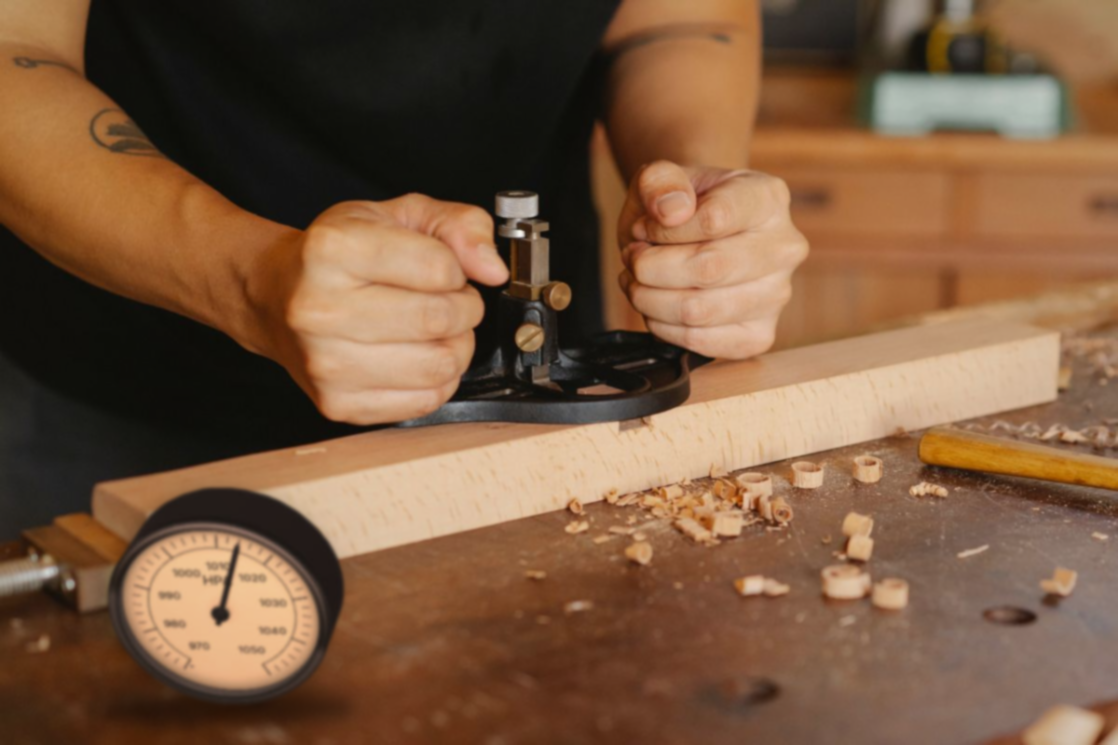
**1014** hPa
